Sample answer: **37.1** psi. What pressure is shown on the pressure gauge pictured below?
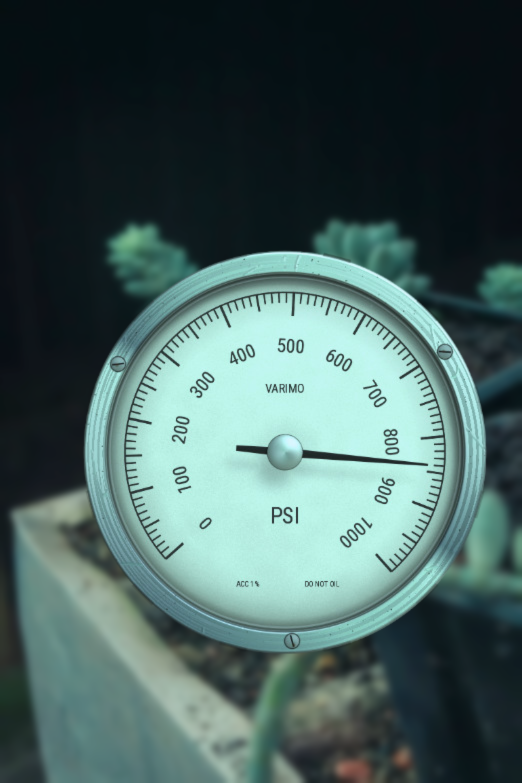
**840** psi
